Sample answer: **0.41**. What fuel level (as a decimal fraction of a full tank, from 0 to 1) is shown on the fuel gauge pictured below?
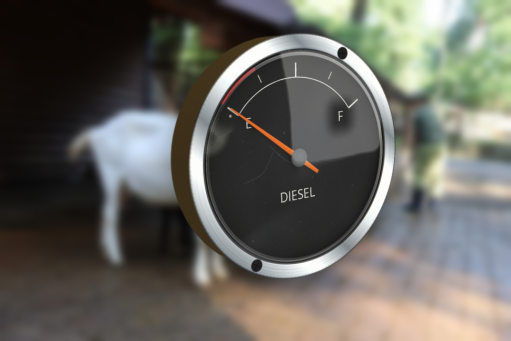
**0**
